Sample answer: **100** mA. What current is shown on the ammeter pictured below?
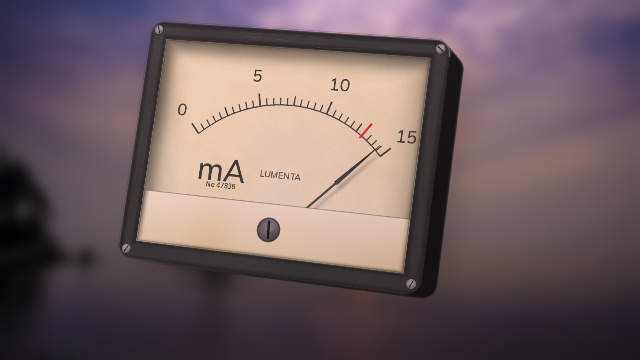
**14.5** mA
